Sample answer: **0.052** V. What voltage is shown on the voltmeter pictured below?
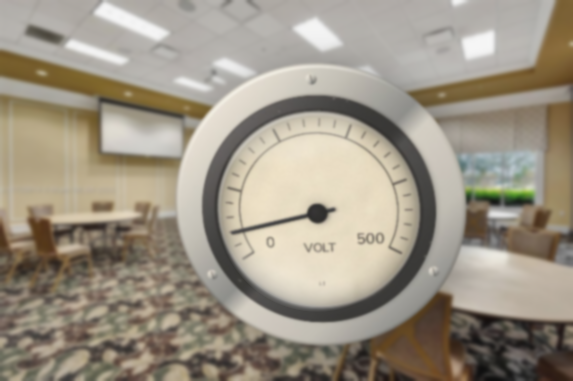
**40** V
